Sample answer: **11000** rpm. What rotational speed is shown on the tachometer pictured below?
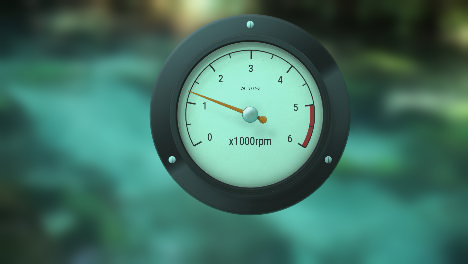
**1250** rpm
